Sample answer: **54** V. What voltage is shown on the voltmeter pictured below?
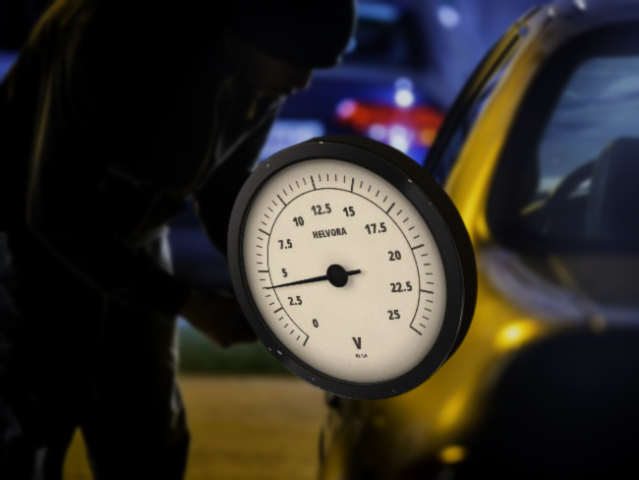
**4** V
